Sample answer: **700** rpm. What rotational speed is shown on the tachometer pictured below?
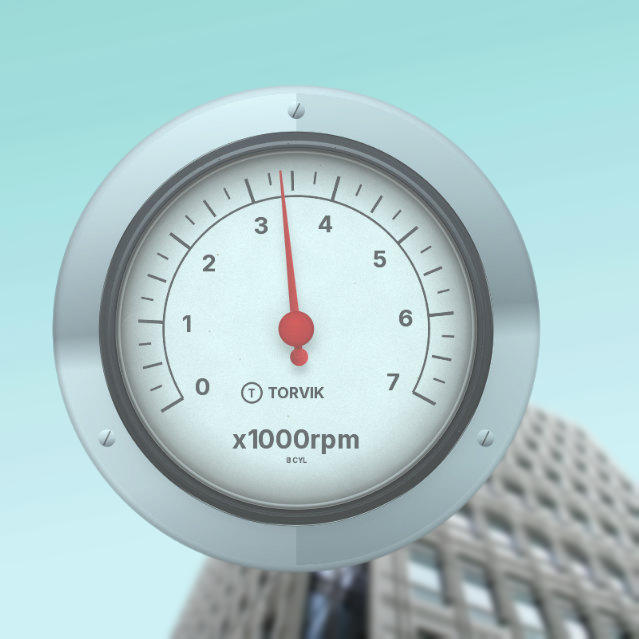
**3375** rpm
